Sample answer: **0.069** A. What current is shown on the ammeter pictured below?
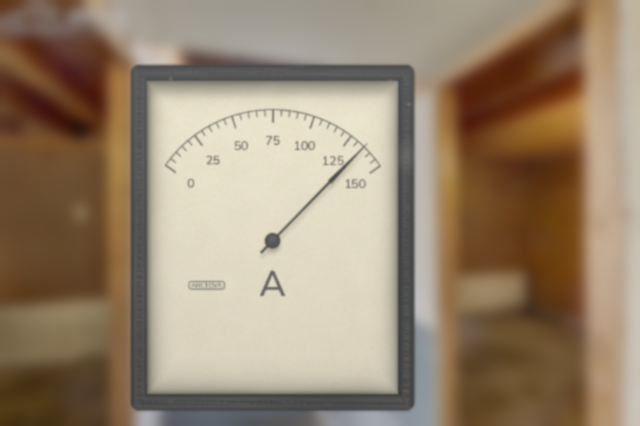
**135** A
